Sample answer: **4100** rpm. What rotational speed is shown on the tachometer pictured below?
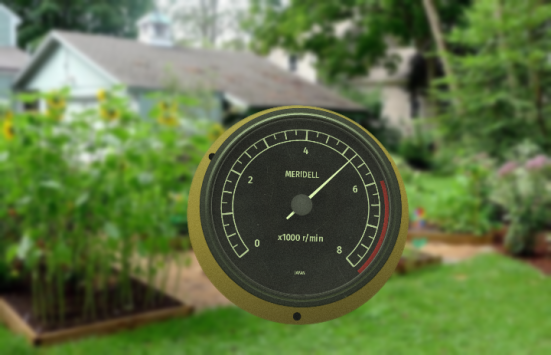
**5250** rpm
